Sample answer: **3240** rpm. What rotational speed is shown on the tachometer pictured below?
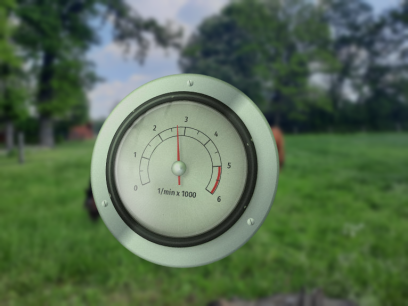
**2750** rpm
